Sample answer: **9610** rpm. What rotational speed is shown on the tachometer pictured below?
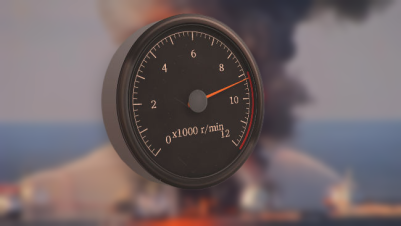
**9200** rpm
